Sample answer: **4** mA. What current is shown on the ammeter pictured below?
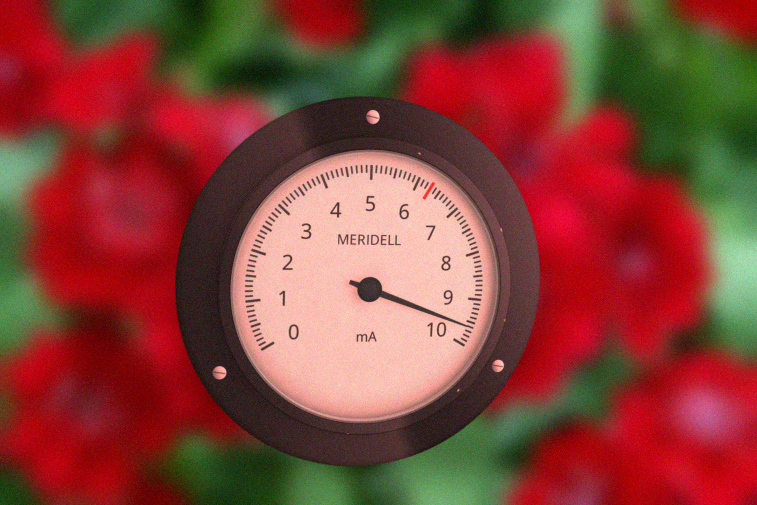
**9.6** mA
